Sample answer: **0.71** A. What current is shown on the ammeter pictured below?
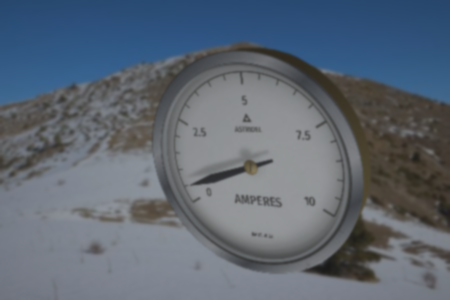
**0.5** A
